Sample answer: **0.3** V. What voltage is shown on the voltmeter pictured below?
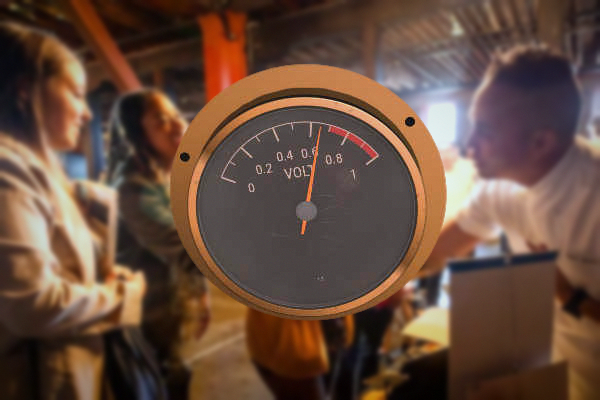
**0.65** V
